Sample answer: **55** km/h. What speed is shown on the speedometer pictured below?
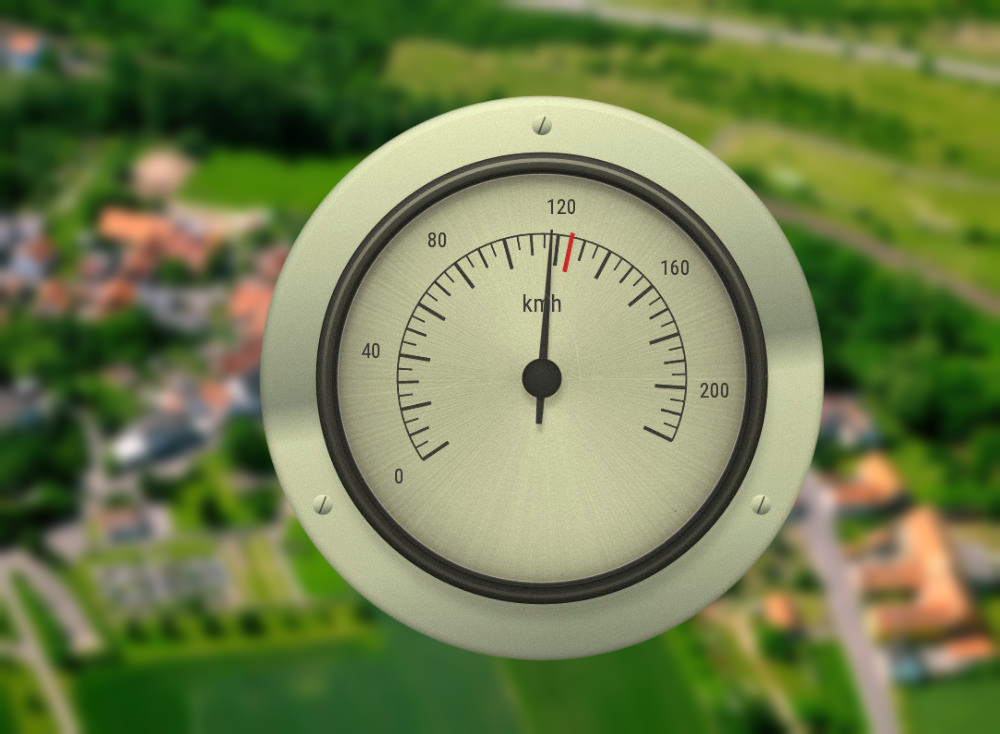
**117.5** km/h
